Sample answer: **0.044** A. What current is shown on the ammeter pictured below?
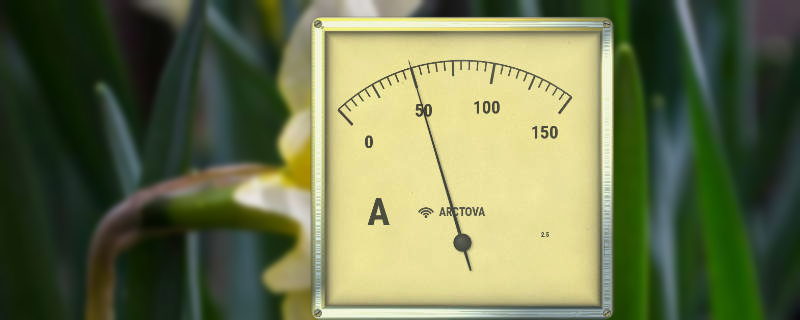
**50** A
